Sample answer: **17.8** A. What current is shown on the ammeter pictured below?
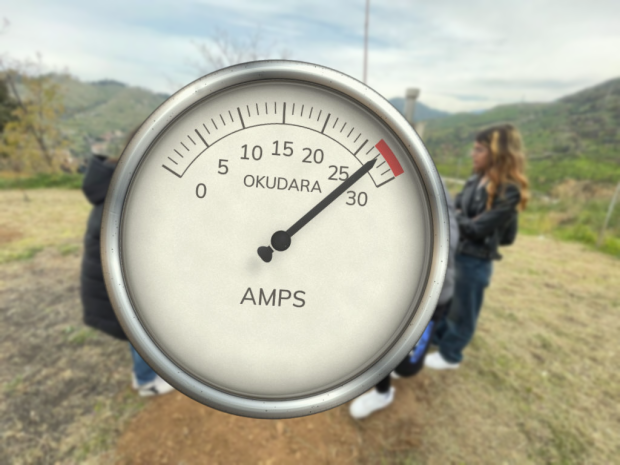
**27** A
